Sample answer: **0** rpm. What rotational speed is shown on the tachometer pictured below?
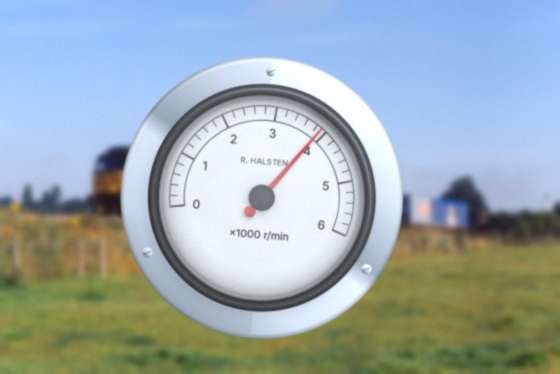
**3900** rpm
